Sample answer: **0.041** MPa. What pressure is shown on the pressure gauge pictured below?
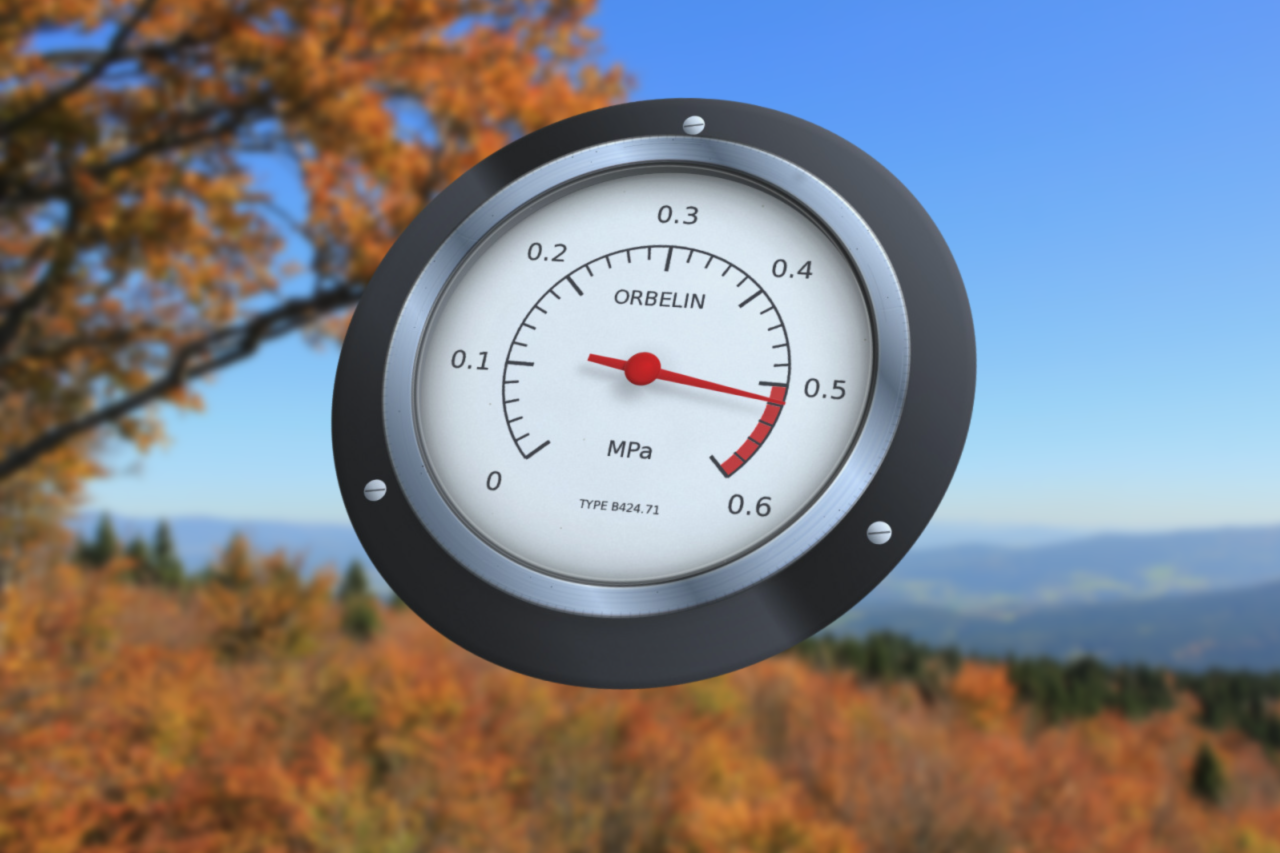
**0.52** MPa
